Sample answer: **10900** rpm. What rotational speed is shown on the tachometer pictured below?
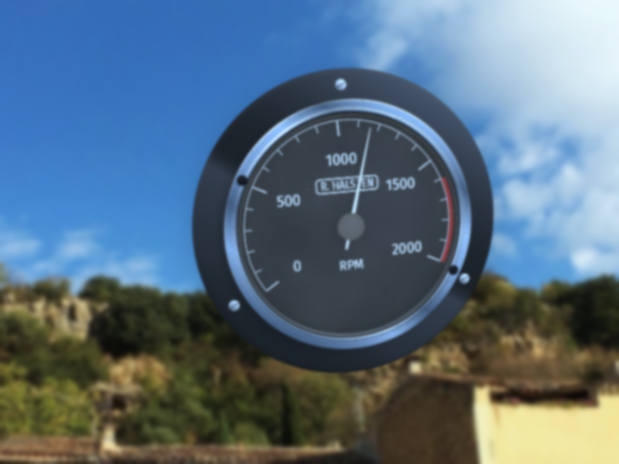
**1150** rpm
